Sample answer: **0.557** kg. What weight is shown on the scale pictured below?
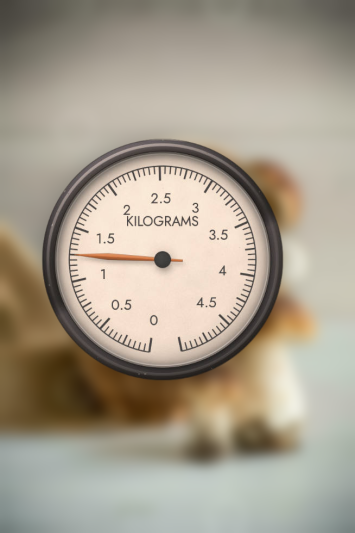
**1.25** kg
